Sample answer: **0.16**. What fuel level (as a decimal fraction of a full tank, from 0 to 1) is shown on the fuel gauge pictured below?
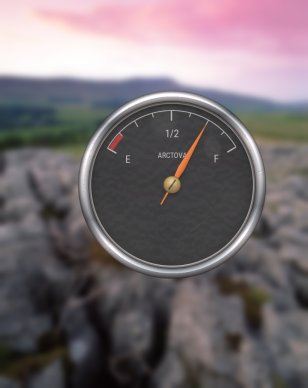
**0.75**
